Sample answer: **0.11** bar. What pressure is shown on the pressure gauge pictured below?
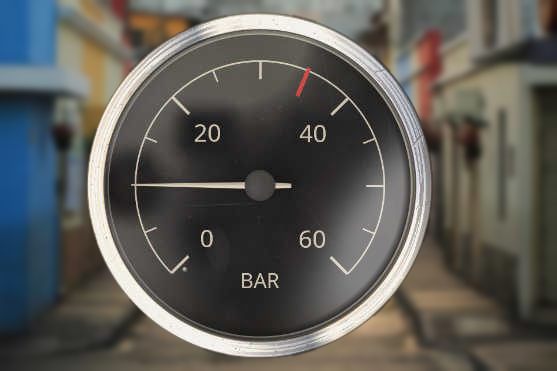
**10** bar
